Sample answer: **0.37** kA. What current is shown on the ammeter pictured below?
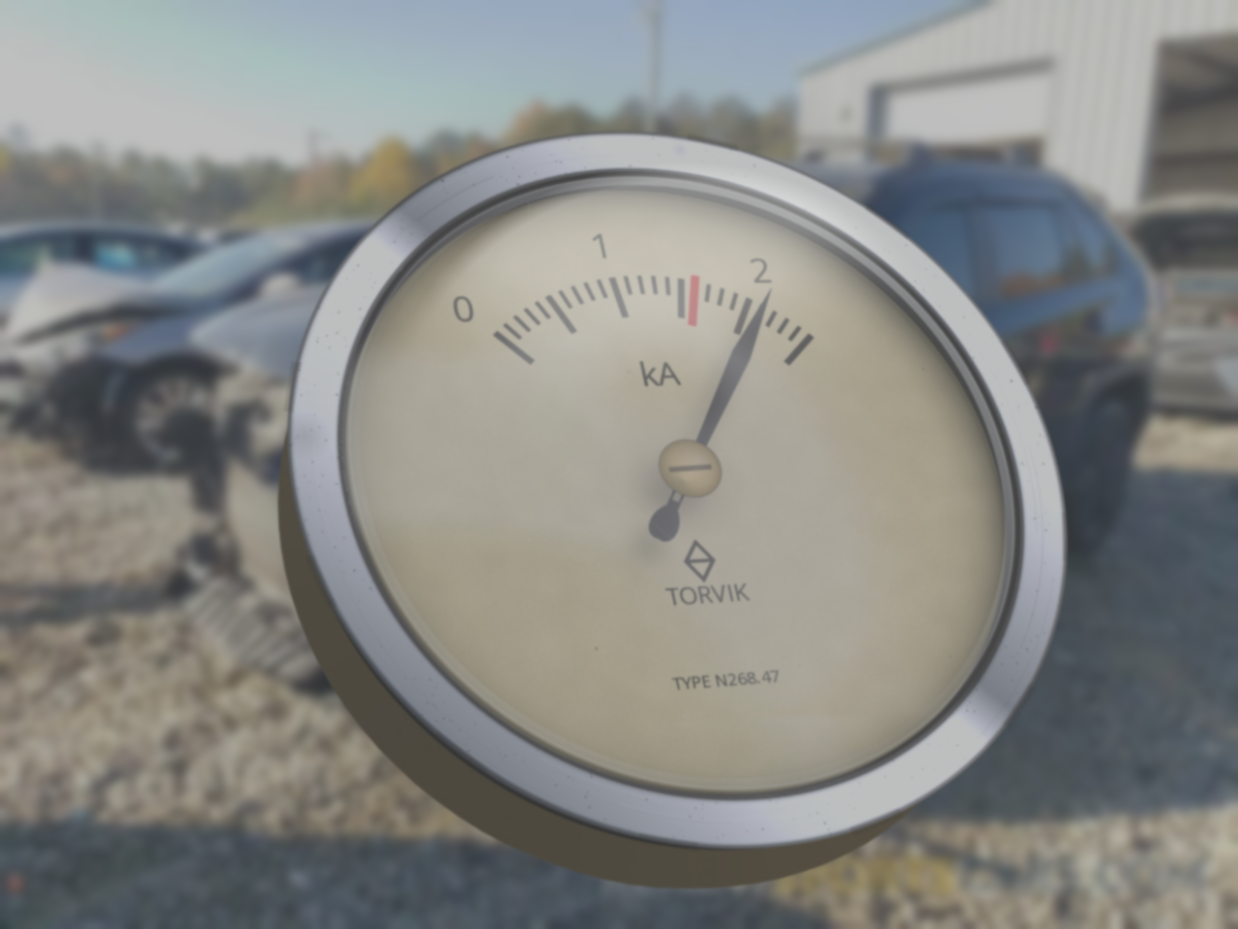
**2.1** kA
